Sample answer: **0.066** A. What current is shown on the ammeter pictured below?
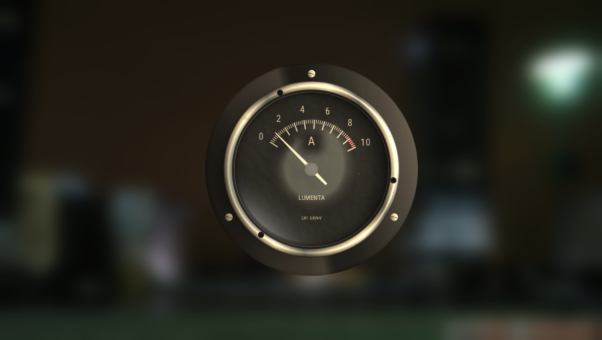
**1** A
